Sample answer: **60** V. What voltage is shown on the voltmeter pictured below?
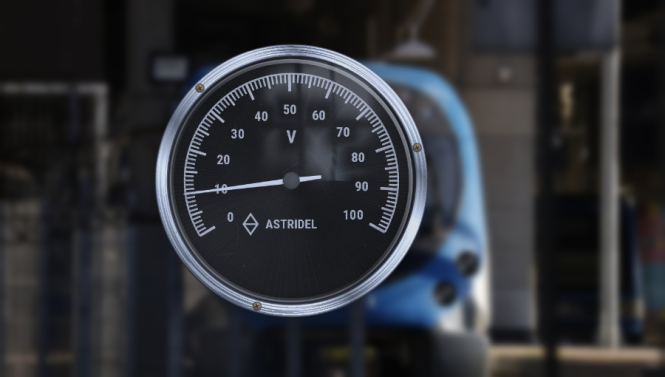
**10** V
